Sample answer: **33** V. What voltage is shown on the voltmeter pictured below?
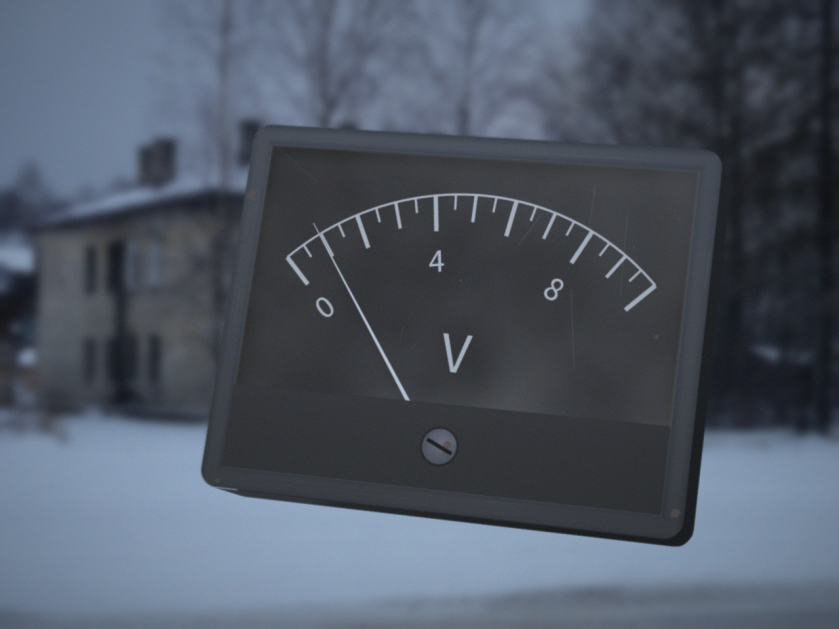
**1** V
